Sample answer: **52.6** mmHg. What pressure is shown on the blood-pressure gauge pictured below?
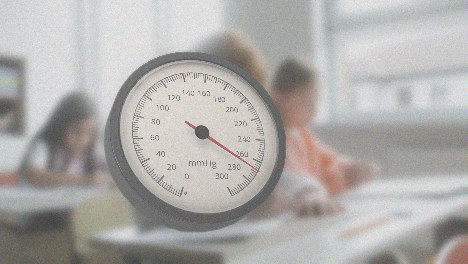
**270** mmHg
